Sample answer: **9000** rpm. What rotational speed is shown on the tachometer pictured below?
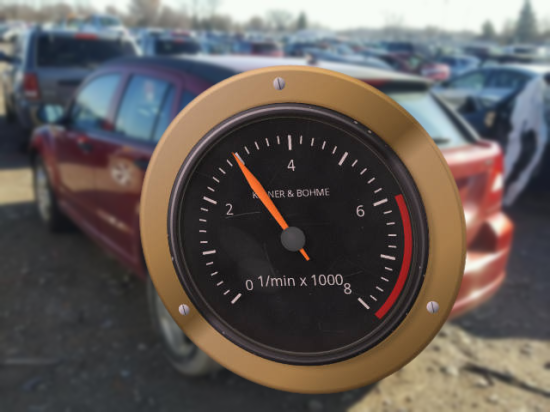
**3000** rpm
